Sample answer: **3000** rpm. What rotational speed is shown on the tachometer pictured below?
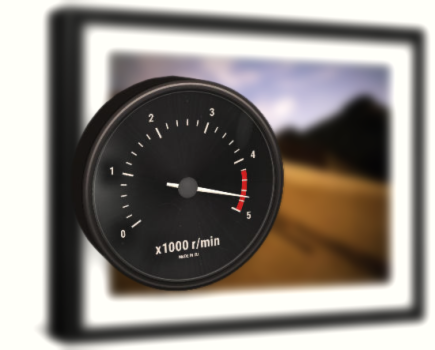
**4700** rpm
